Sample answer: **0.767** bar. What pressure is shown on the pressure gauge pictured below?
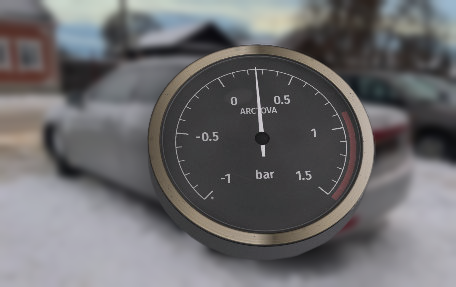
**0.25** bar
